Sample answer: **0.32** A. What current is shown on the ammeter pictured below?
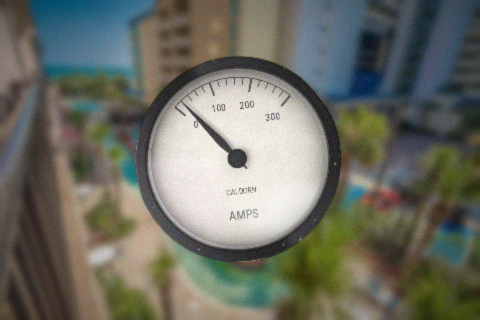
**20** A
